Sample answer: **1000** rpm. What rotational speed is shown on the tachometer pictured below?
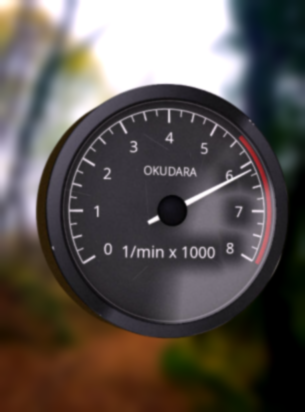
**6125** rpm
